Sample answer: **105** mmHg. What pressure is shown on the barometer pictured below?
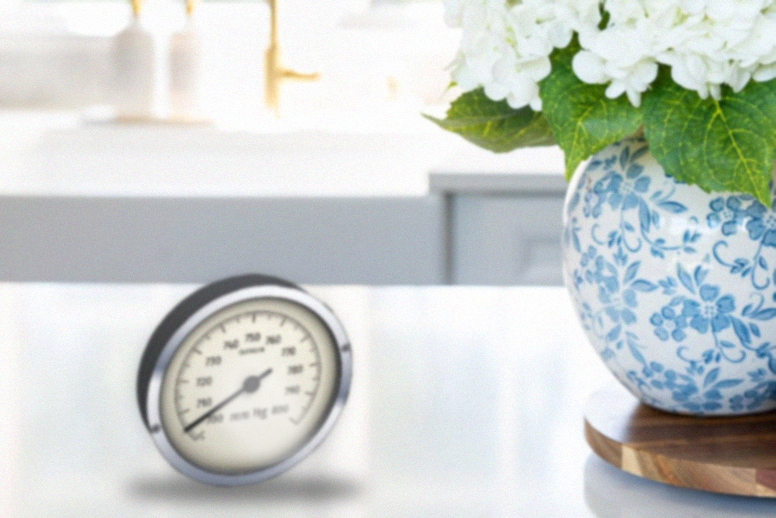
**705** mmHg
